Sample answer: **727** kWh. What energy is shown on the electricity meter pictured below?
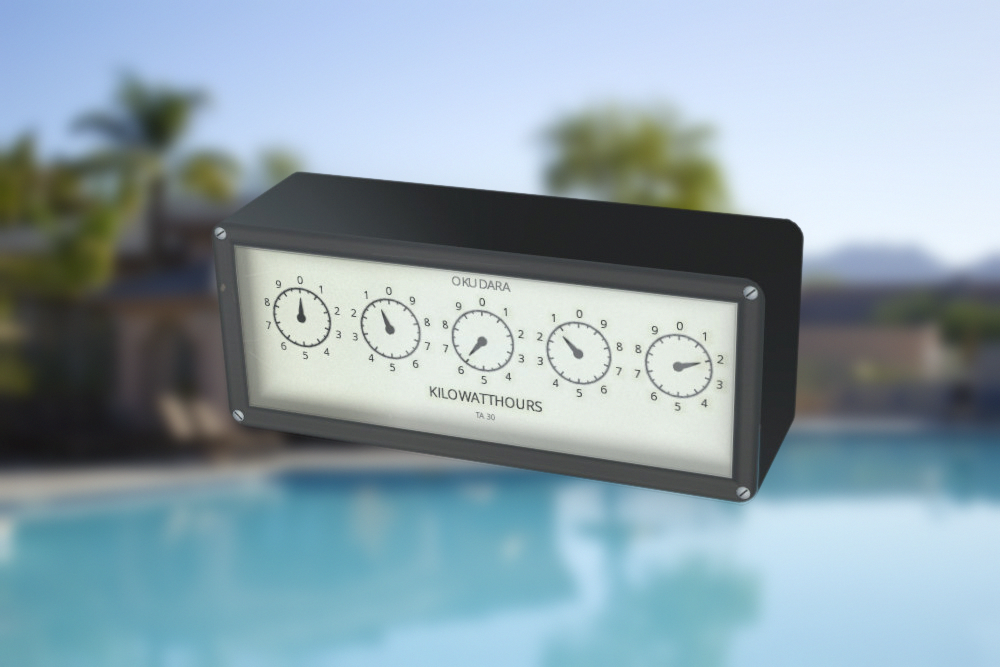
**612** kWh
